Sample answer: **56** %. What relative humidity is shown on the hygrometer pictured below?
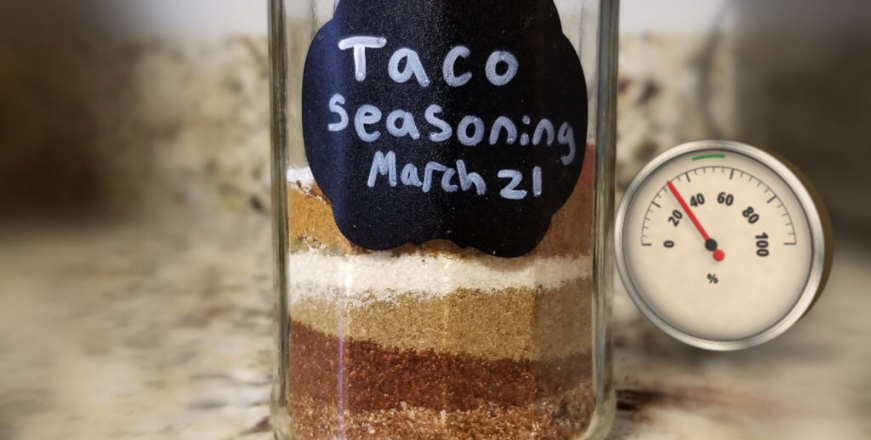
**32** %
